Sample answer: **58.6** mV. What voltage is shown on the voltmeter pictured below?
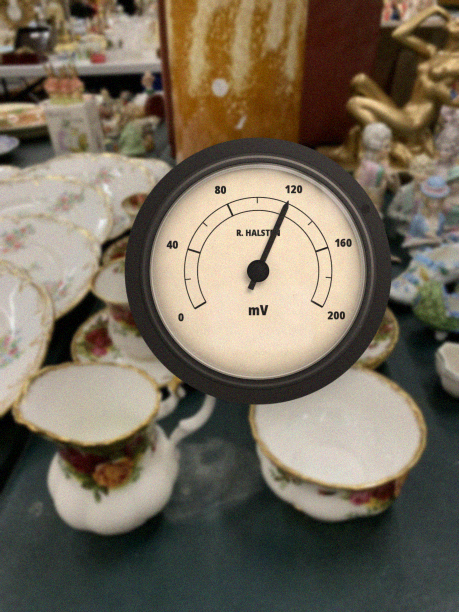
**120** mV
